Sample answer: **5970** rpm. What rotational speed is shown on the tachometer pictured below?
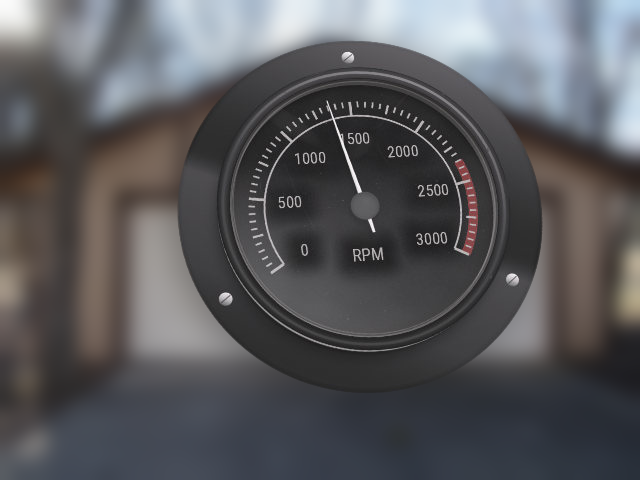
**1350** rpm
